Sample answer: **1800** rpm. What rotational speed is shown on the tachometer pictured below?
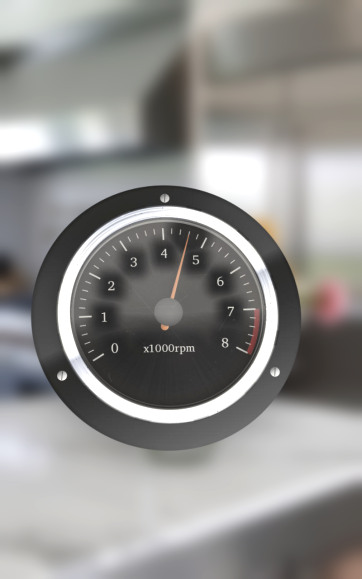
**4600** rpm
